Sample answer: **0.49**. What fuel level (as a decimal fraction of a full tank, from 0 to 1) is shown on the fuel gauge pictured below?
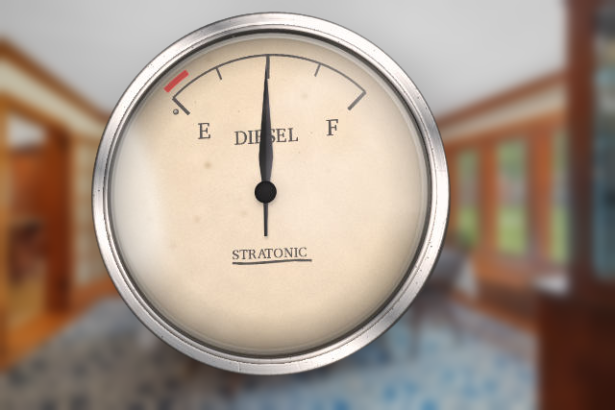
**0.5**
